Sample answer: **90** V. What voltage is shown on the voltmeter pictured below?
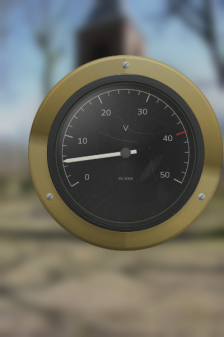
**5** V
